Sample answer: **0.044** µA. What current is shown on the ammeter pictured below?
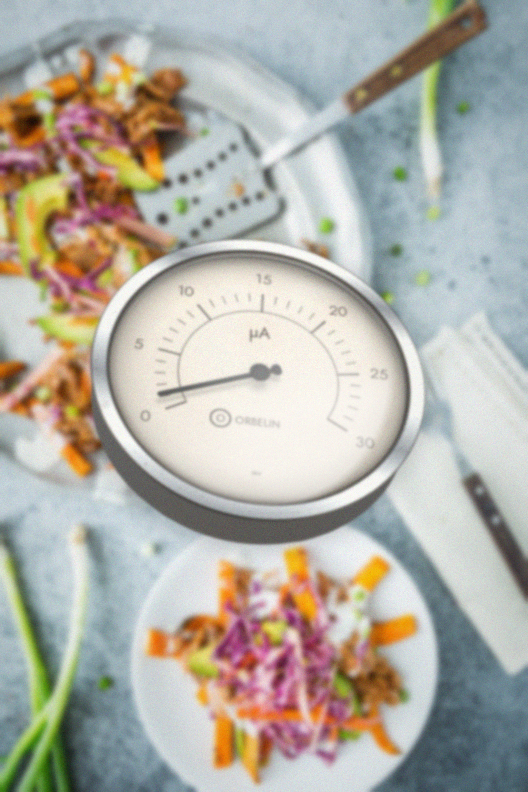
**1** µA
